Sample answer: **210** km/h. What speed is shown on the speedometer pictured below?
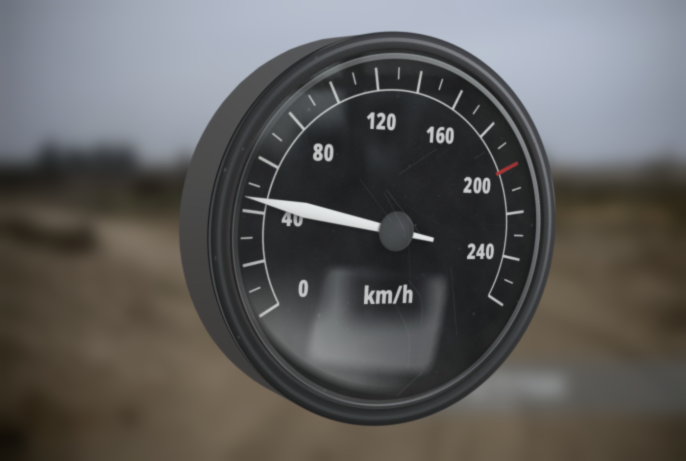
**45** km/h
